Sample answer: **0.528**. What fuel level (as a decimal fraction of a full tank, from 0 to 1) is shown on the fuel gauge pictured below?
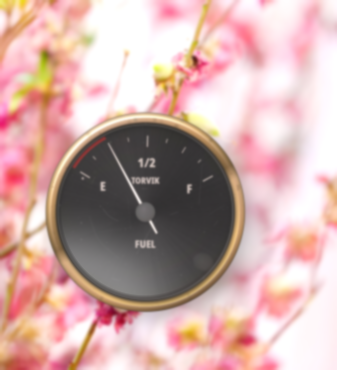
**0.25**
